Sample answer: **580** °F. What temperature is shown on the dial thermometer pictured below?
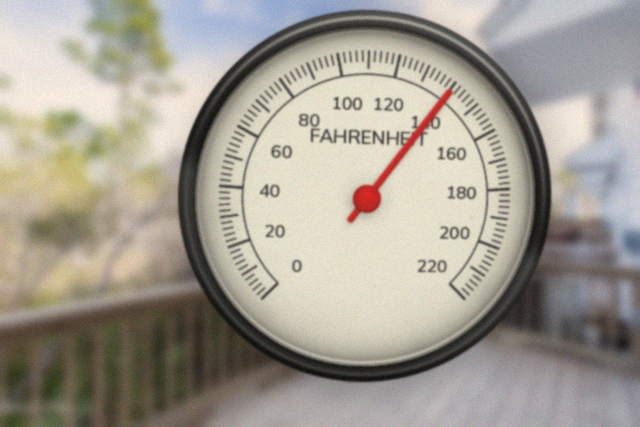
**140** °F
